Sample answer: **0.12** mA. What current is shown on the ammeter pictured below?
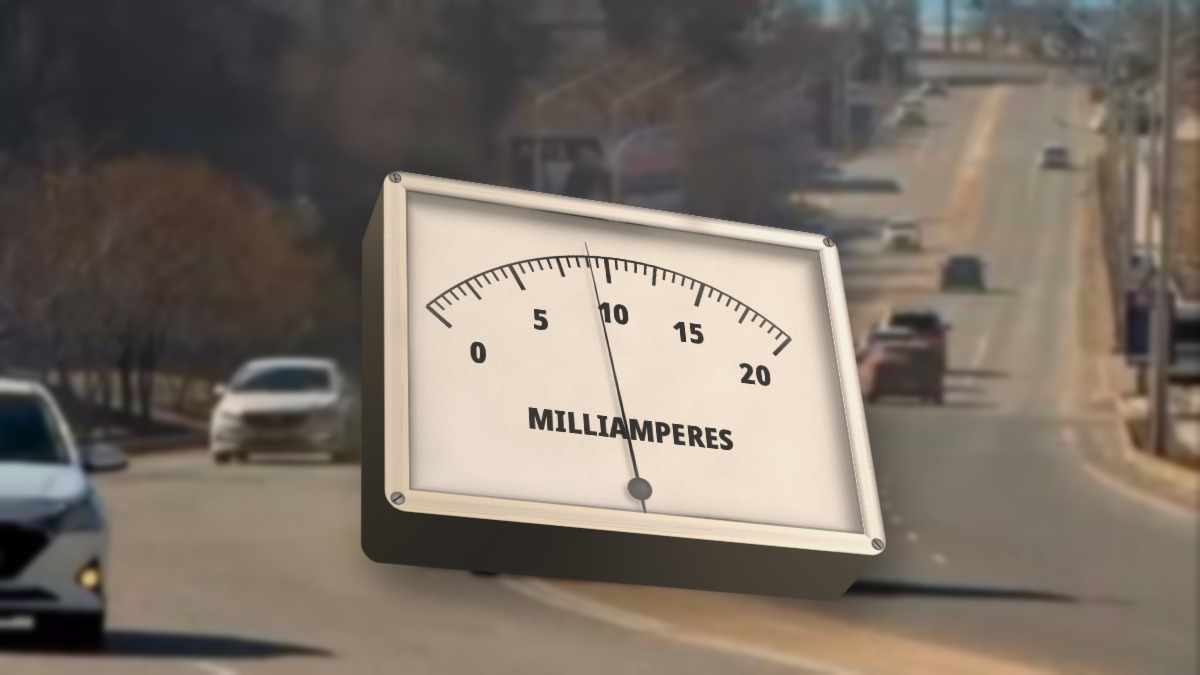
**9** mA
